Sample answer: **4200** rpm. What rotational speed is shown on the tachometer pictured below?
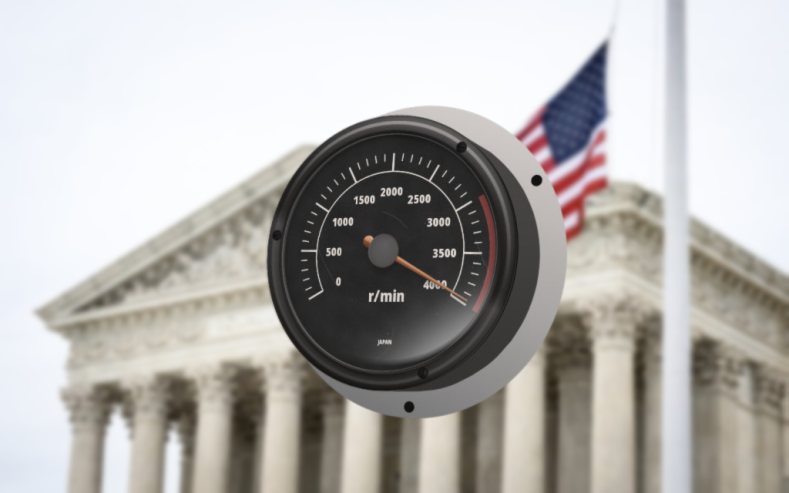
**3950** rpm
